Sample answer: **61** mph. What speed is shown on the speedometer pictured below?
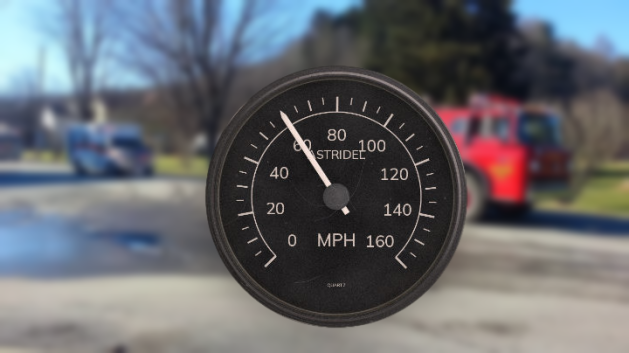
**60** mph
